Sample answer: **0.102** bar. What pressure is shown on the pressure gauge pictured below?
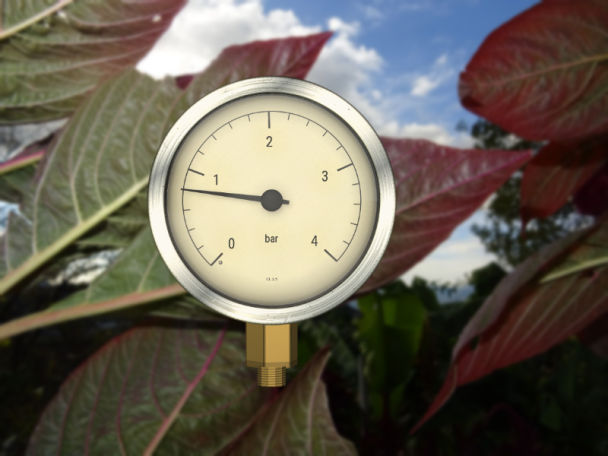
**0.8** bar
